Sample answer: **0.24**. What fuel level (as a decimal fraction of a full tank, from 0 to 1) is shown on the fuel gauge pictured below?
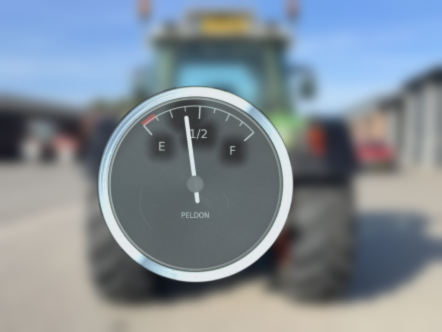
**0.375**
